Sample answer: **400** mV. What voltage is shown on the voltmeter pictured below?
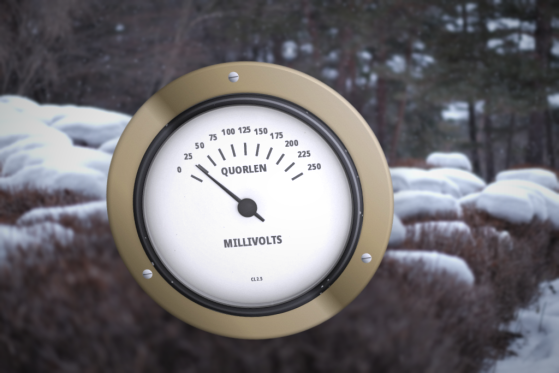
**25** mV
